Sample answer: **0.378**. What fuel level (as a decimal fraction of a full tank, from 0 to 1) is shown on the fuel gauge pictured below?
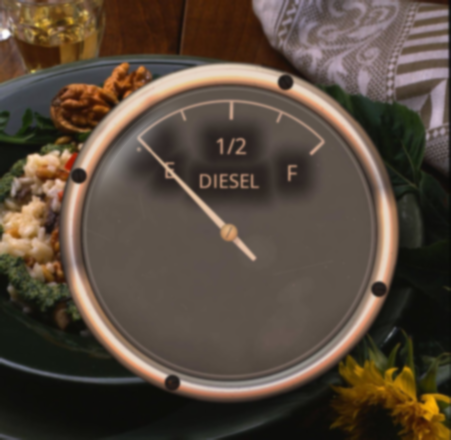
**0**
